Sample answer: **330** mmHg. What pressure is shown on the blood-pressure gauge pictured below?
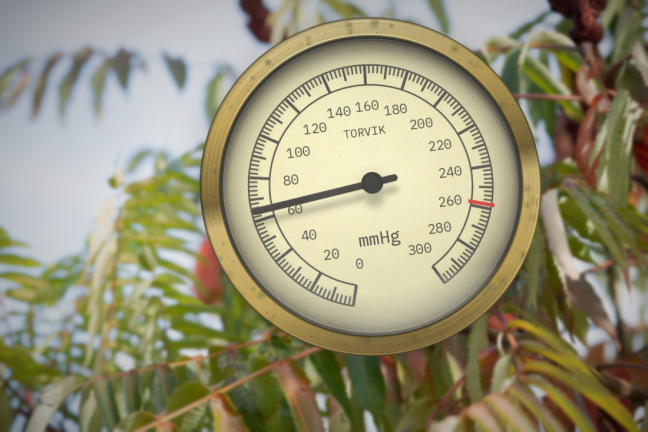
**64** mmHg
